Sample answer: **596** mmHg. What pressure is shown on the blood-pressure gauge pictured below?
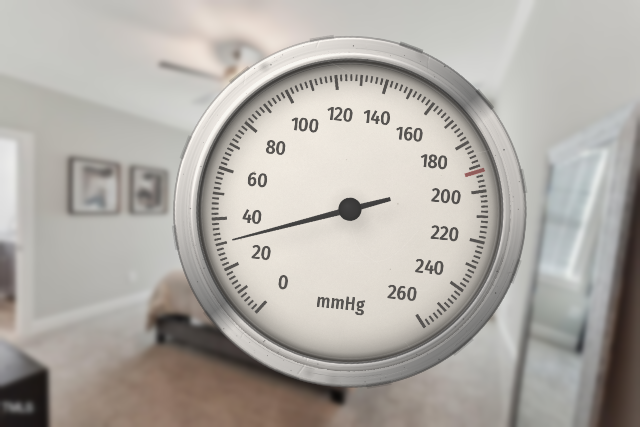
**30** mmHg
